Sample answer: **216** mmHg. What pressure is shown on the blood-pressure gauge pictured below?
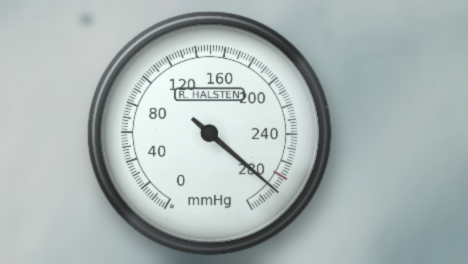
**280** mmHg
